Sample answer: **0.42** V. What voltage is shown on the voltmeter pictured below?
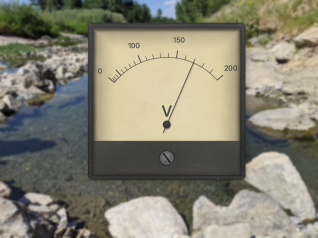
**170** V
